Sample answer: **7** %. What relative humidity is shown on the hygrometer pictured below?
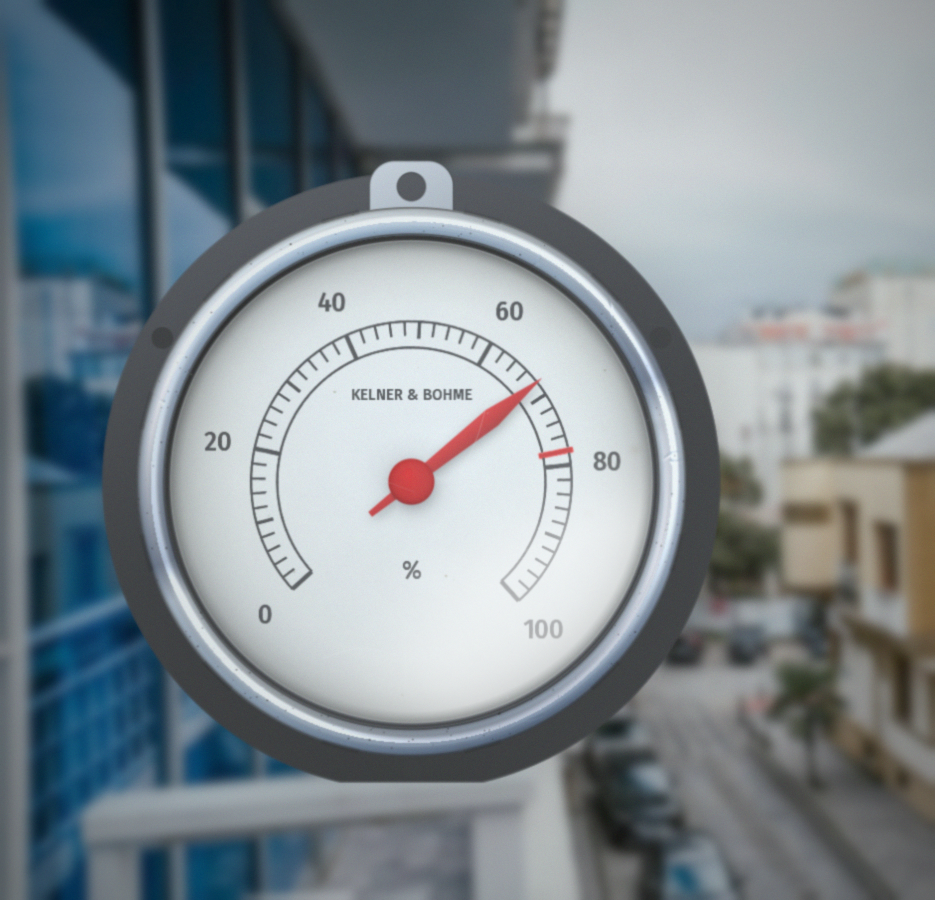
**68** %
